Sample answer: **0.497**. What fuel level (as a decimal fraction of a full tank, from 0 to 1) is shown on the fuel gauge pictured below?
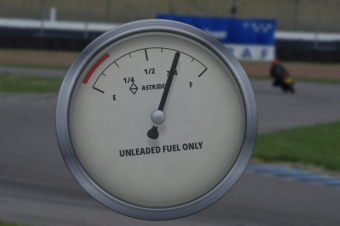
**0.75**
